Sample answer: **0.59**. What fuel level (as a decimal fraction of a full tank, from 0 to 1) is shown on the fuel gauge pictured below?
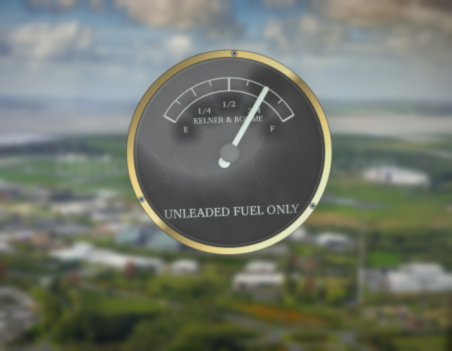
**0.75**
